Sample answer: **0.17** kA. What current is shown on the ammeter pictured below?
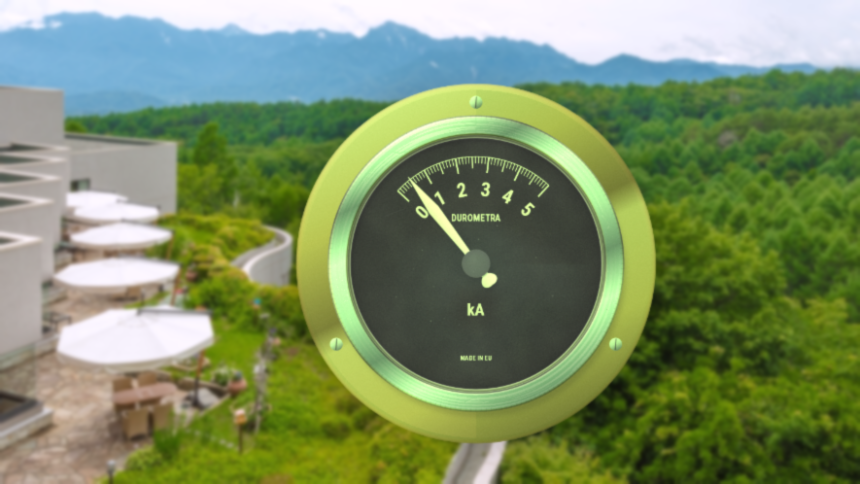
**0.5** kA
